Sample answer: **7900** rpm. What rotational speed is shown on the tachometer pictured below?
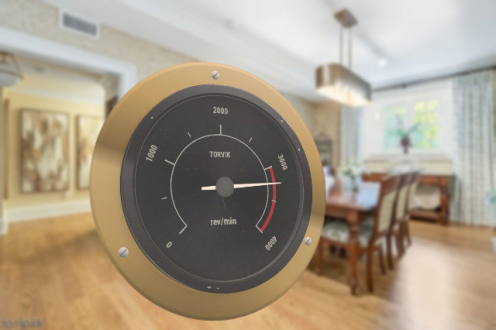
**3250** rpm
